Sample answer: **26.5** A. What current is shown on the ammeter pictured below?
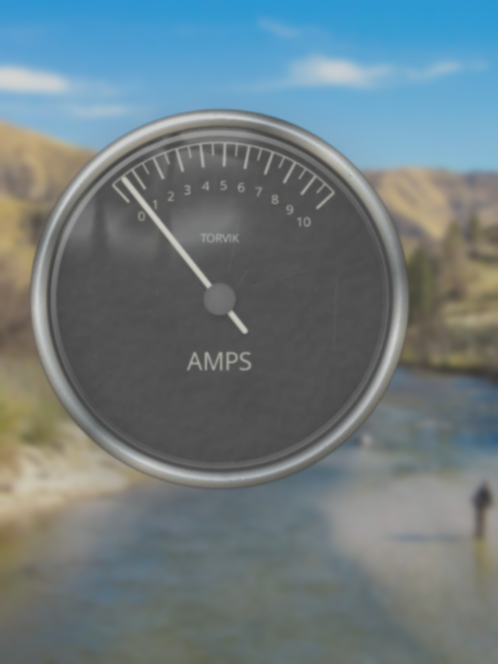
**0.5** A
